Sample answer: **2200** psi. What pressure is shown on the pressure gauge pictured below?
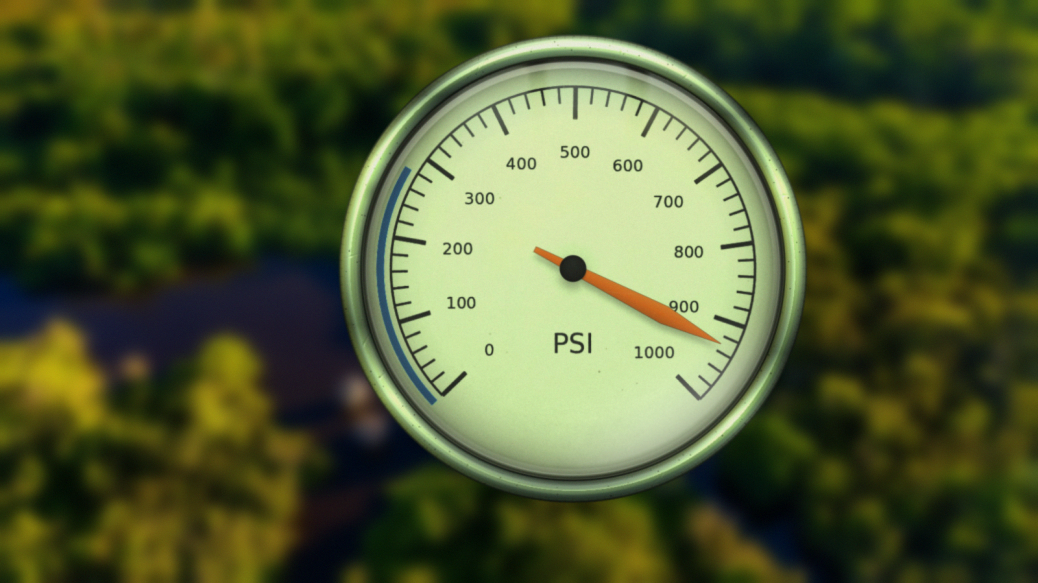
**930** psi
